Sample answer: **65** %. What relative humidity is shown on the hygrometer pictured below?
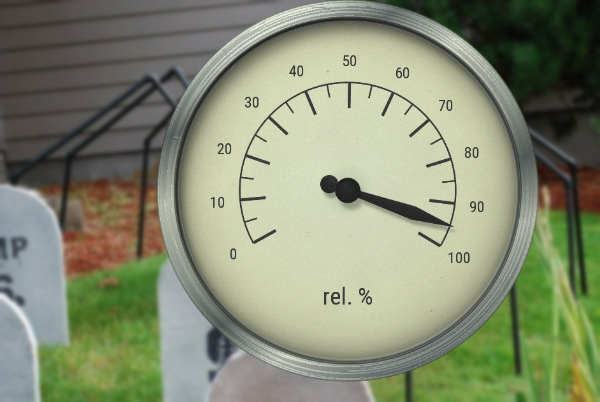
**95** %
